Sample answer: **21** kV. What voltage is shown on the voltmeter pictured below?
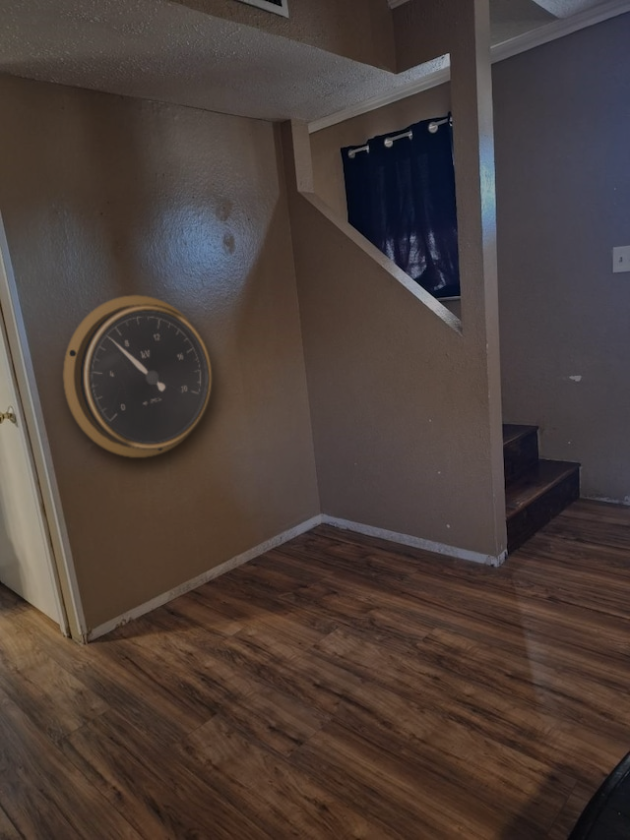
**7** kV
